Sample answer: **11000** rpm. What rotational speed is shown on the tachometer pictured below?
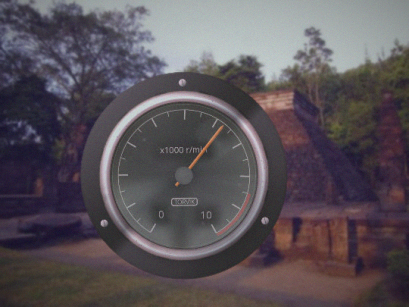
**6250** rpm
